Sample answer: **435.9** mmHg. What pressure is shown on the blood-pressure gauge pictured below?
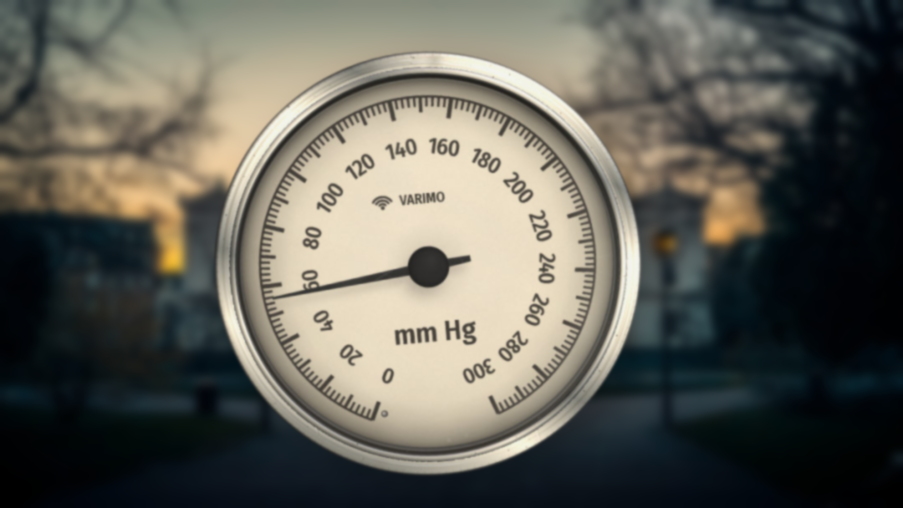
**56** mmHg
